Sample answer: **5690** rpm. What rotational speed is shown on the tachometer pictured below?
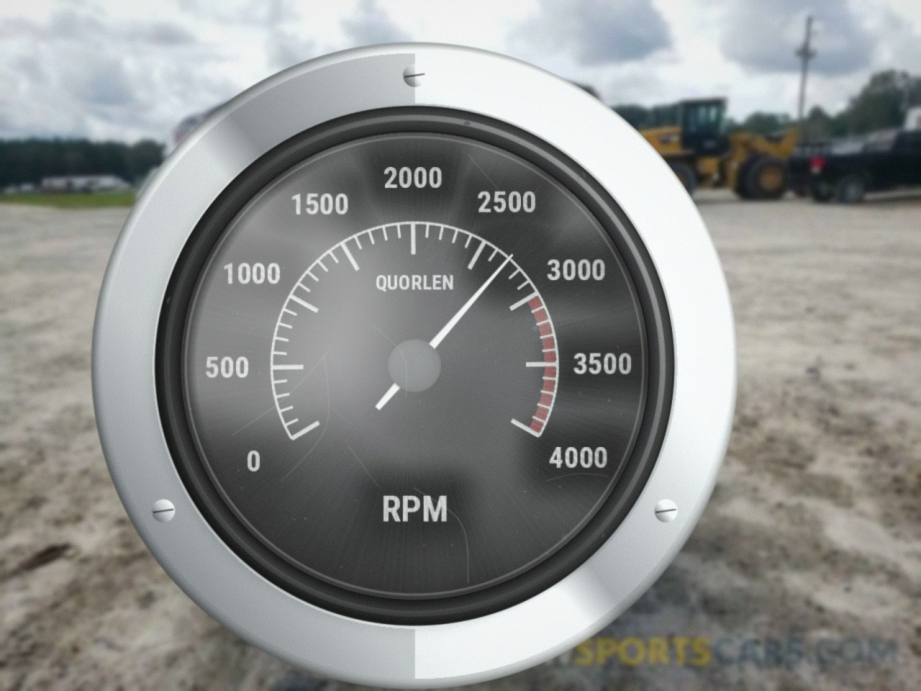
**2700** rpm
